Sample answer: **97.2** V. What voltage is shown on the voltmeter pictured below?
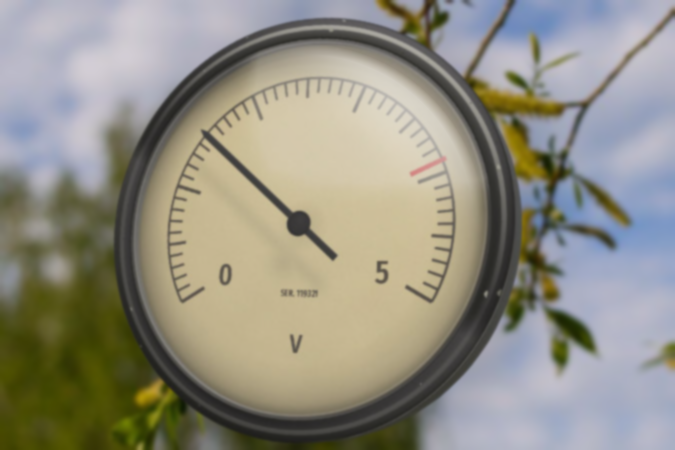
**1.5** V
